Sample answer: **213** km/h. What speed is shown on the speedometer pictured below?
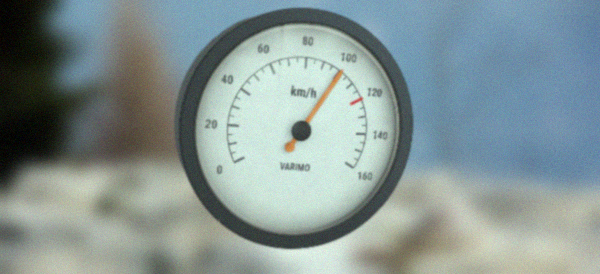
**100** km/h
